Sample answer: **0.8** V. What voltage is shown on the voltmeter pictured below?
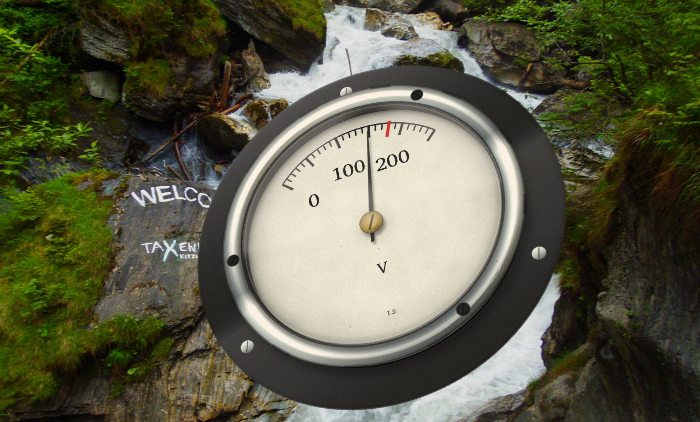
**150** V
